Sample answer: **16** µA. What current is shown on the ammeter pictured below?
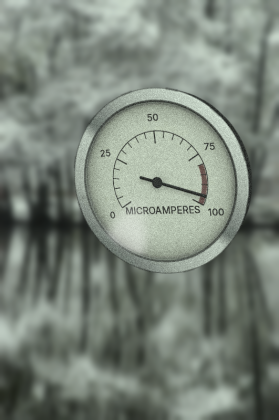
**95** µA
